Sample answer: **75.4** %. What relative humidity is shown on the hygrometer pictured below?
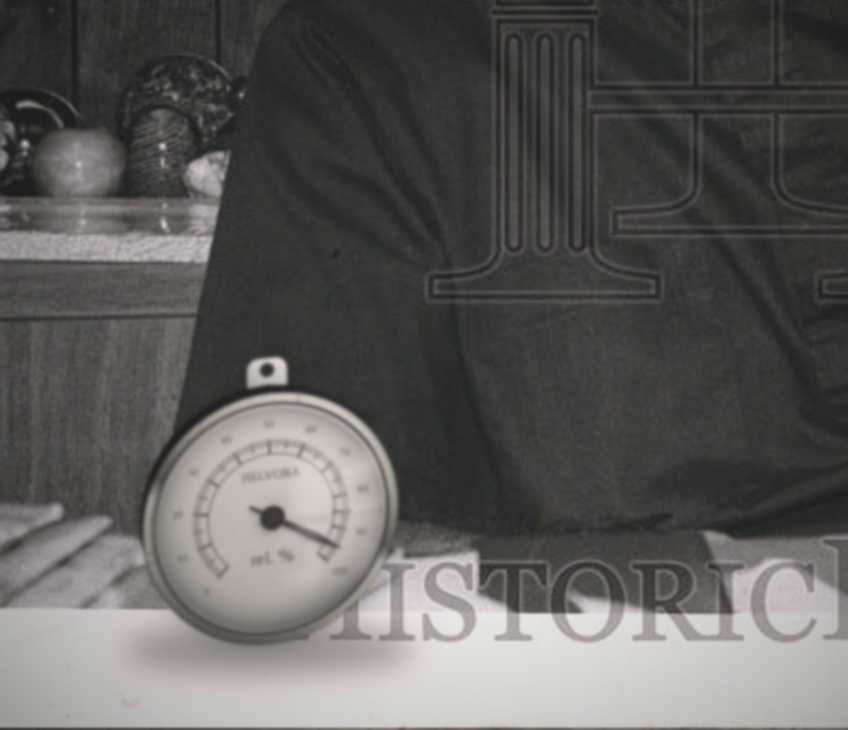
**95** %
